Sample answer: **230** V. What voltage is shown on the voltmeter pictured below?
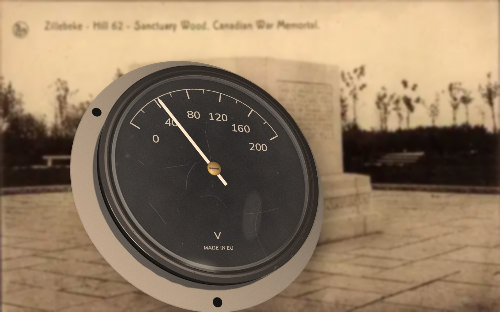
**40** V
